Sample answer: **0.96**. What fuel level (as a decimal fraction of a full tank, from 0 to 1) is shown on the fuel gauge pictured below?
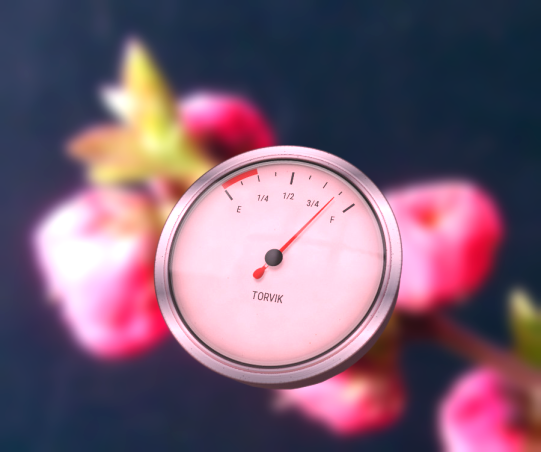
**0.875**
